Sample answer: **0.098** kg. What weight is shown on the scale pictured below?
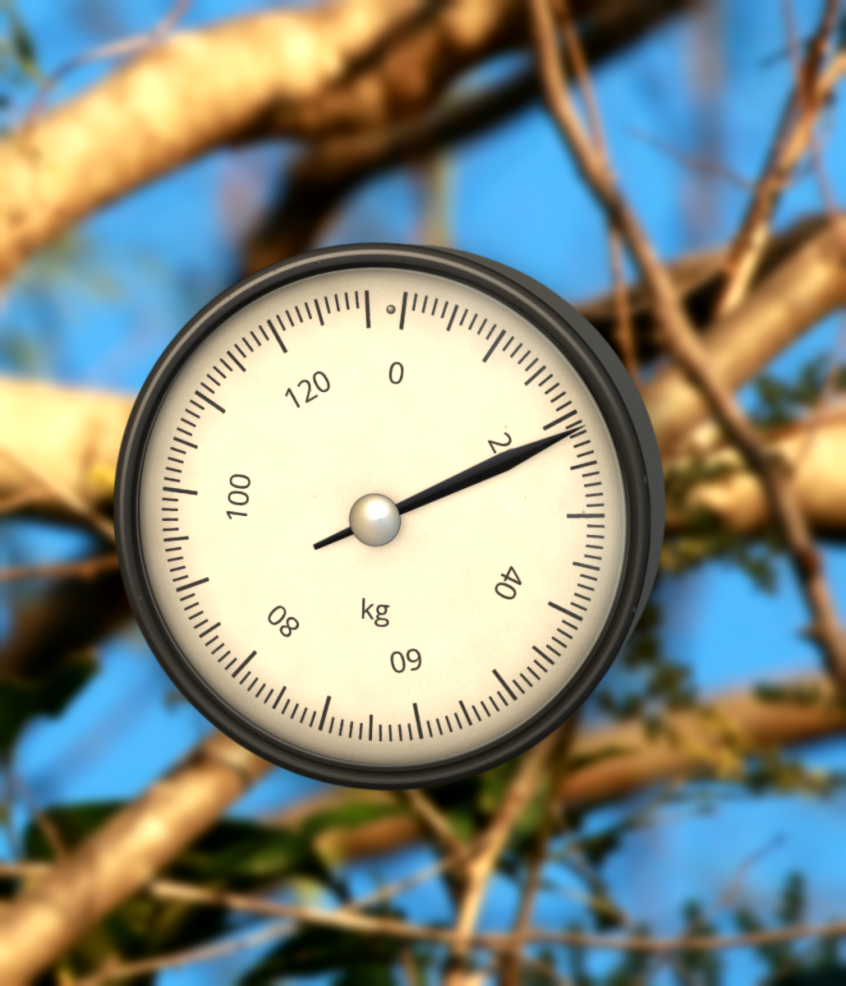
**21.5** kg
